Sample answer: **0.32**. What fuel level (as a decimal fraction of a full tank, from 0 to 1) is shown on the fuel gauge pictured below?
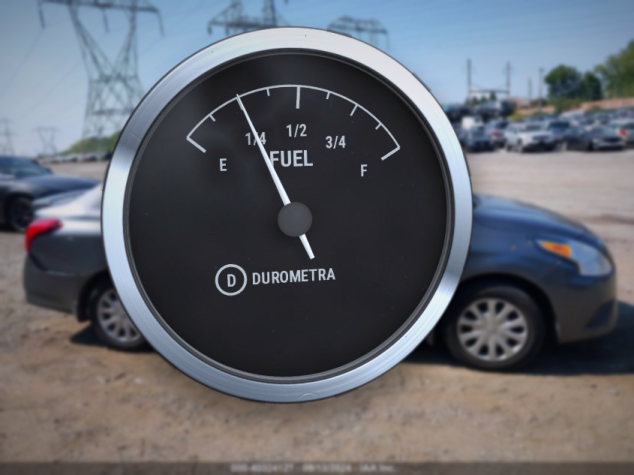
**0.25**
